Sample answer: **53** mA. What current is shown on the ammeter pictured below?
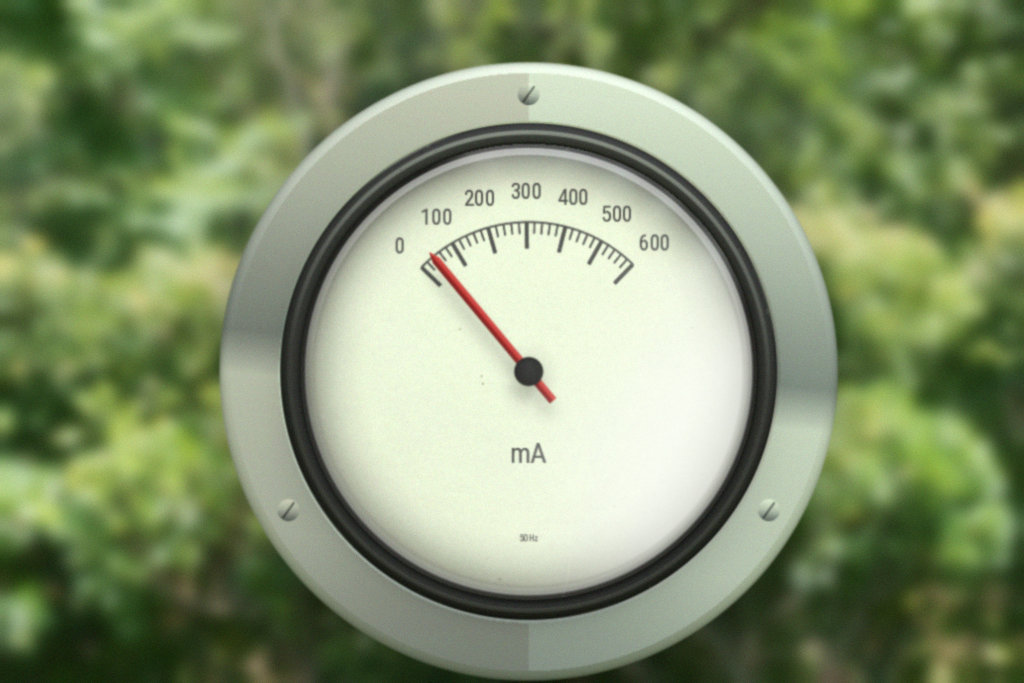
**40** mA
